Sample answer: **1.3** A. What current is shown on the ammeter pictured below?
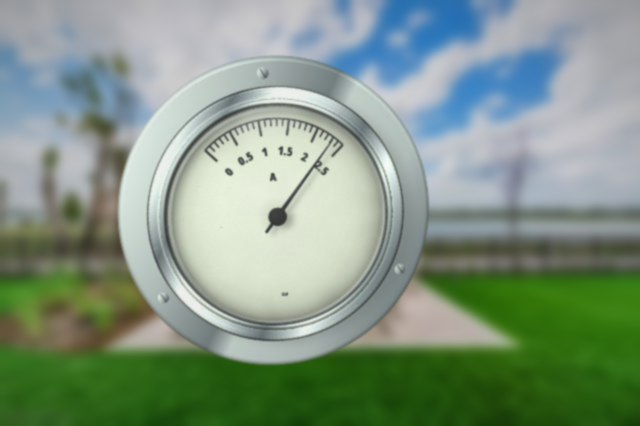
**2.3** A
